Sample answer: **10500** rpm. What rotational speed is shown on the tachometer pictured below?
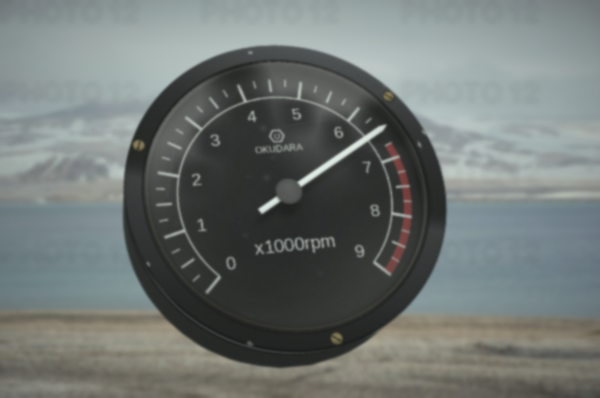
**6500** rpm
